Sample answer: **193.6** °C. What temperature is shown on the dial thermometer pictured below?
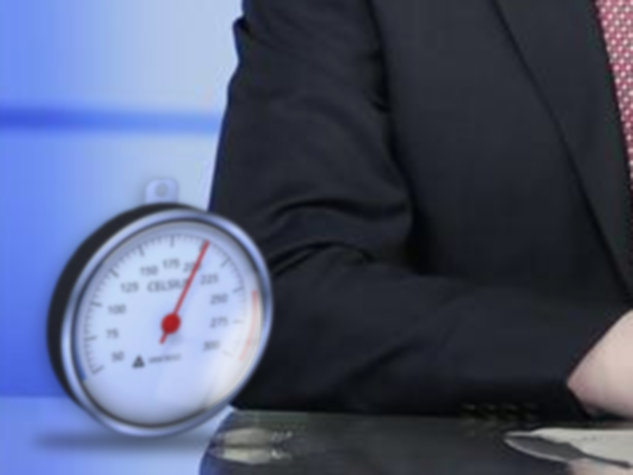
**200** °C
